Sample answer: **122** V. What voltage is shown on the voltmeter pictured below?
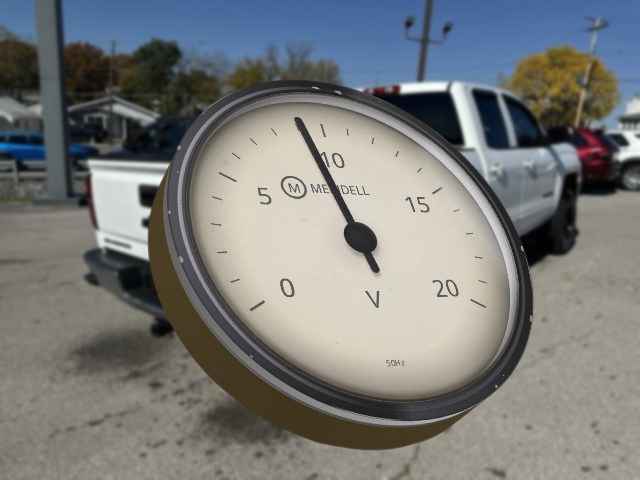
**9** V
